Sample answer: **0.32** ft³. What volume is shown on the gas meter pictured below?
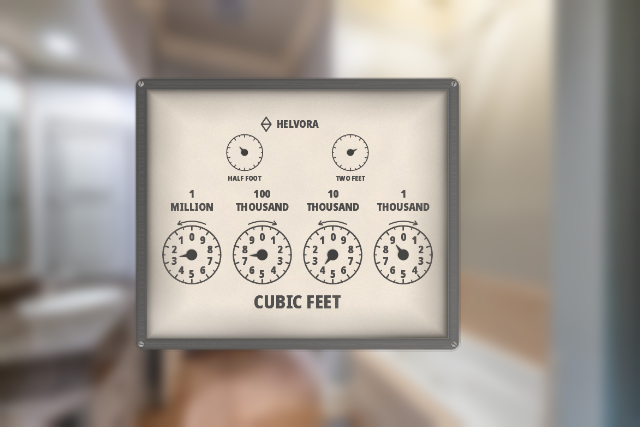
**273900** ft³
